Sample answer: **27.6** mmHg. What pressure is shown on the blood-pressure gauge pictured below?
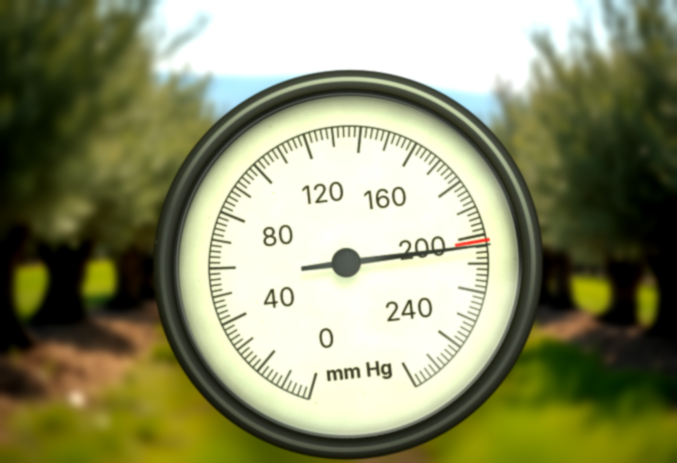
**204** mmHg
